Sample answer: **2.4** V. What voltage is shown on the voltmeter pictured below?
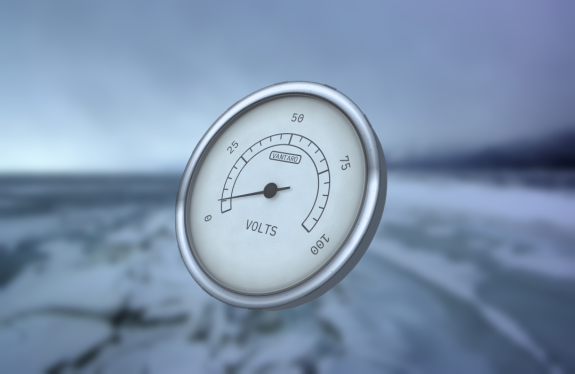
**5** V
